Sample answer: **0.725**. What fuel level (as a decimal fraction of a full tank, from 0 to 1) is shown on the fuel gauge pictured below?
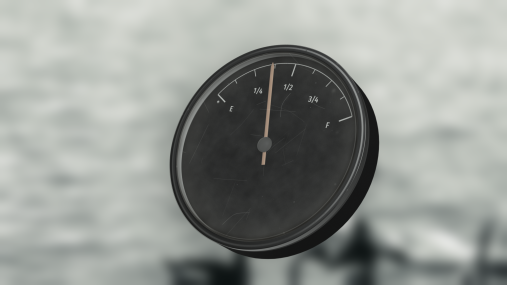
**0.375**
